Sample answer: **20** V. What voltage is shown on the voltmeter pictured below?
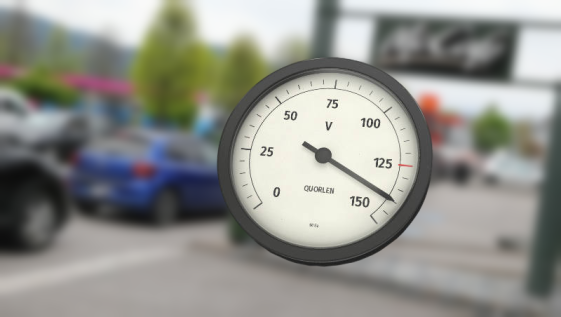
**140** V
